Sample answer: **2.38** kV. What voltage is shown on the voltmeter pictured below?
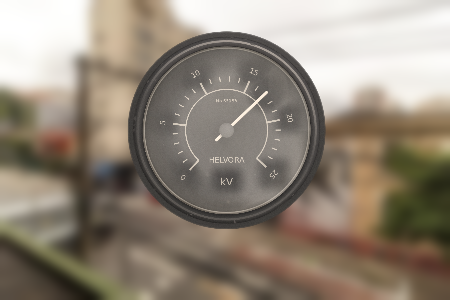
**17** kV
